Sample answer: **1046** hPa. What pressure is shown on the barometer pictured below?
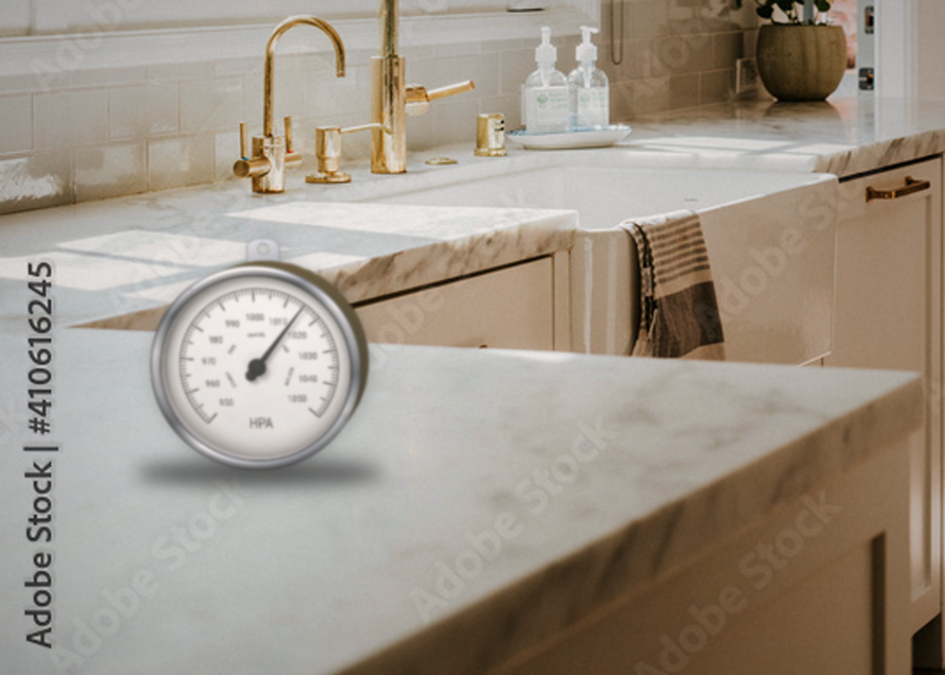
**1015** hPa
